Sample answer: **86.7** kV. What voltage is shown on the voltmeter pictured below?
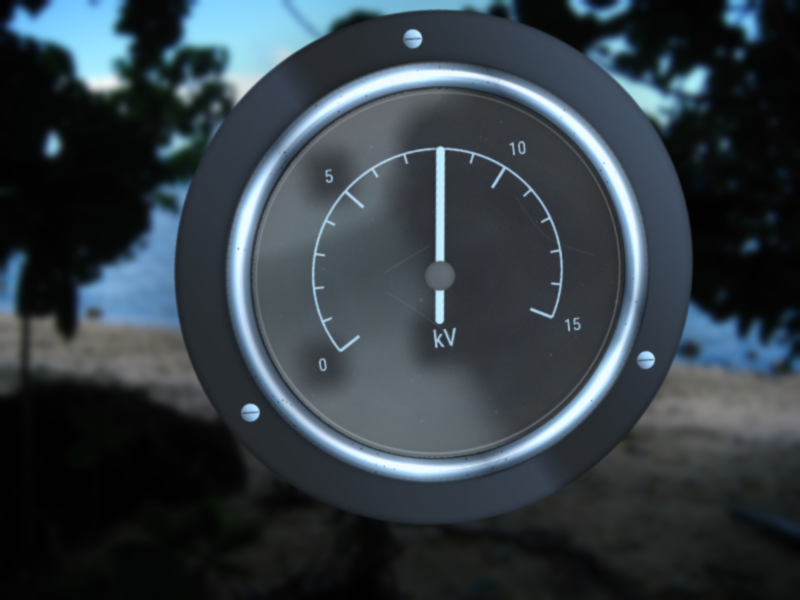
**8** kV
